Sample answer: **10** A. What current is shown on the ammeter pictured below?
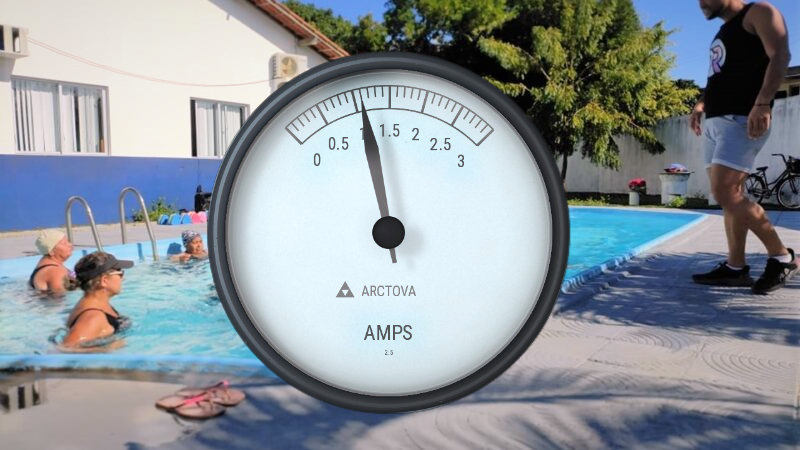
**1.1** A
